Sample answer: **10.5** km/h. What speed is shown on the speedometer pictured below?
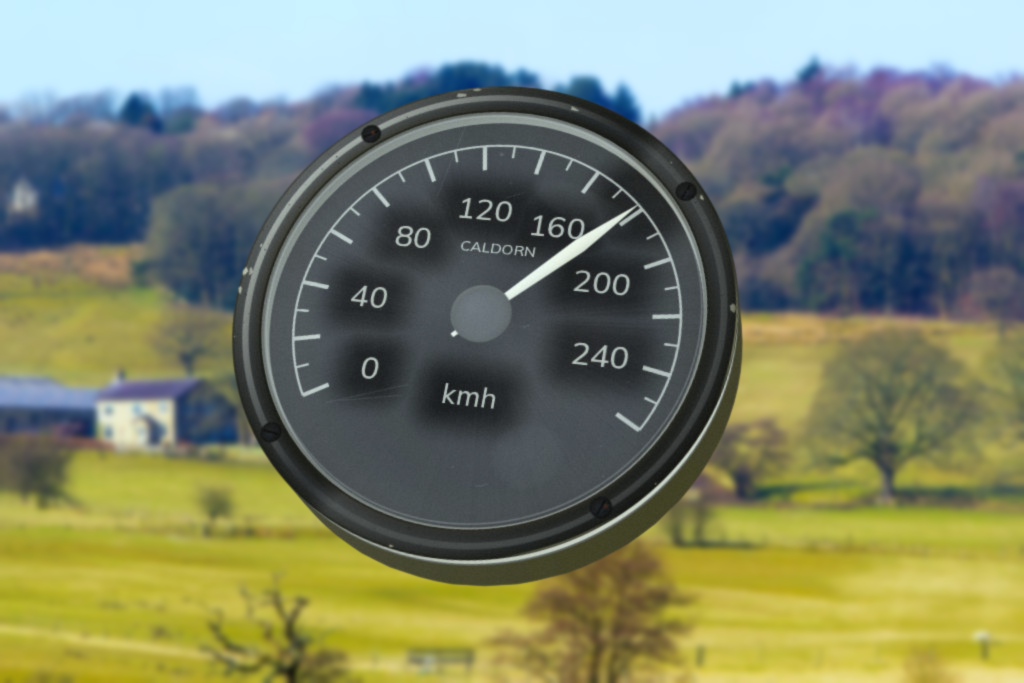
**180** km/h
